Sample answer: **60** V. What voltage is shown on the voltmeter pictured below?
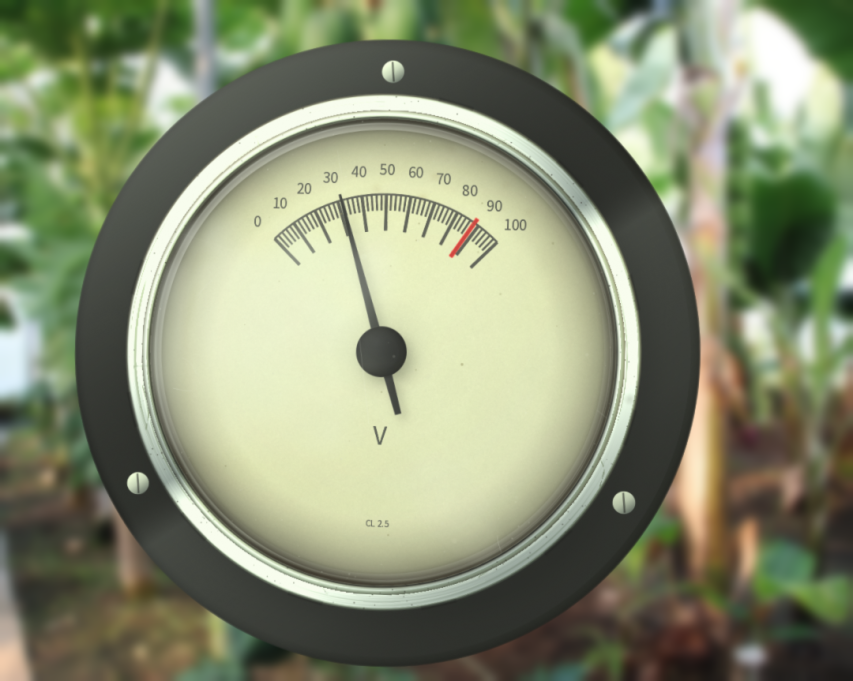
**32** V
